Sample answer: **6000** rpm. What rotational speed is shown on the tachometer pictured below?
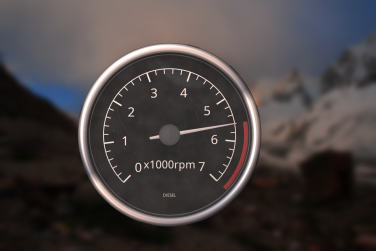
**5600** rpm
